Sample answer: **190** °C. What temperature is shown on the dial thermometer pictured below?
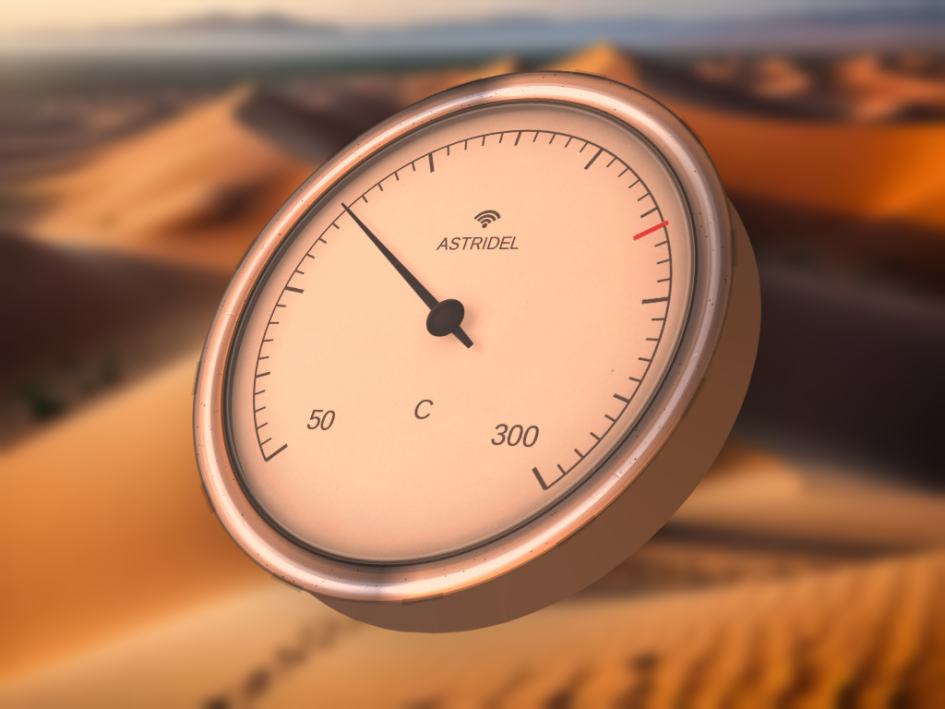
**125** °C
